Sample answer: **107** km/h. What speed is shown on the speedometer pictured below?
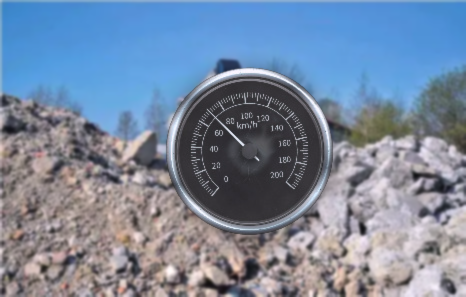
**70** km/h
